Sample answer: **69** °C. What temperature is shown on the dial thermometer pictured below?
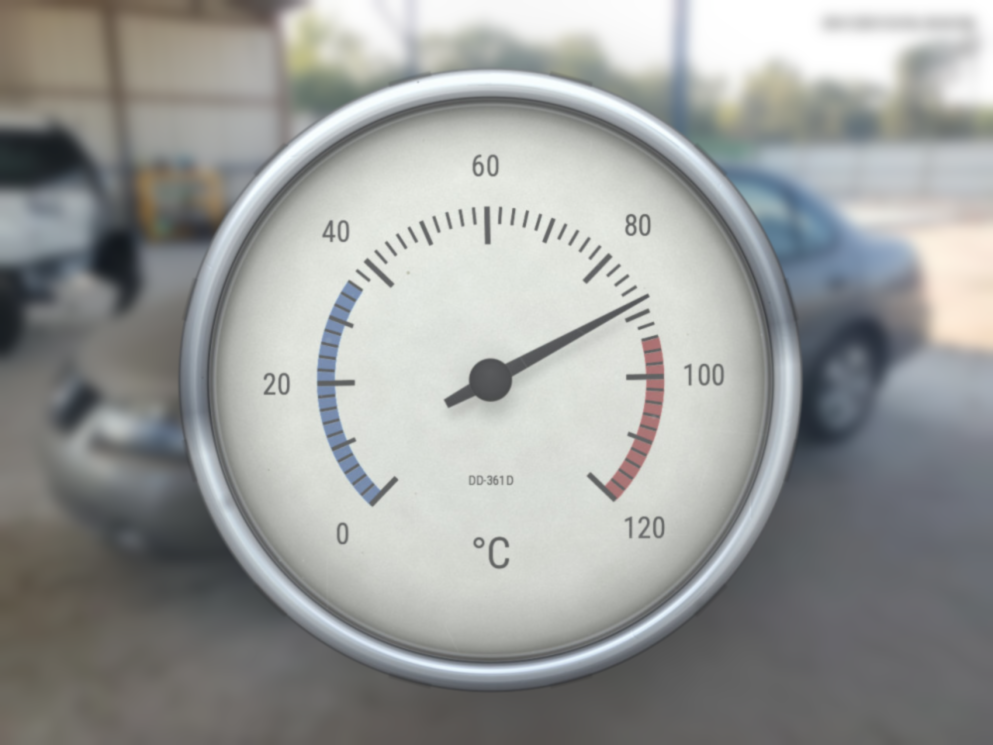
**88** °C
